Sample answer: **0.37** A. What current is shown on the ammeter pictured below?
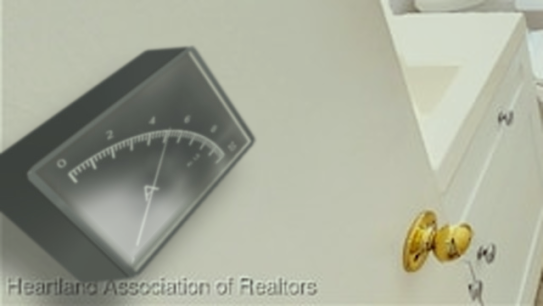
**5** A
